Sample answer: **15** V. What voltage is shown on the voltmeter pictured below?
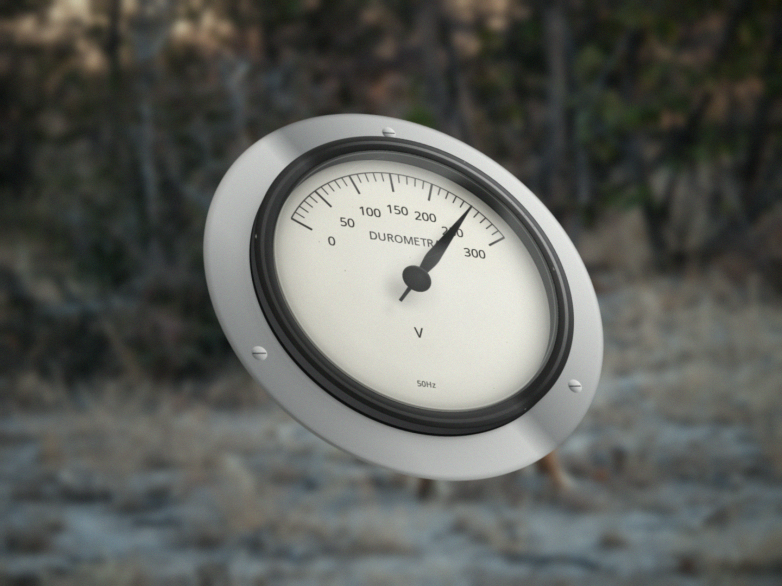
**250** V
